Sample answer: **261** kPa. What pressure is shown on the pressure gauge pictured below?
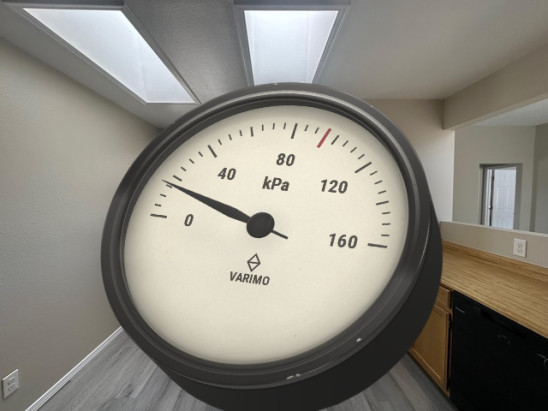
**15** kPa
